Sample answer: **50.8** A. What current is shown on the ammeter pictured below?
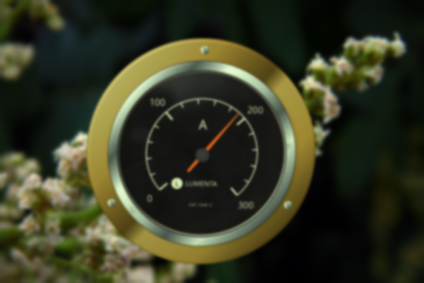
**190** A
